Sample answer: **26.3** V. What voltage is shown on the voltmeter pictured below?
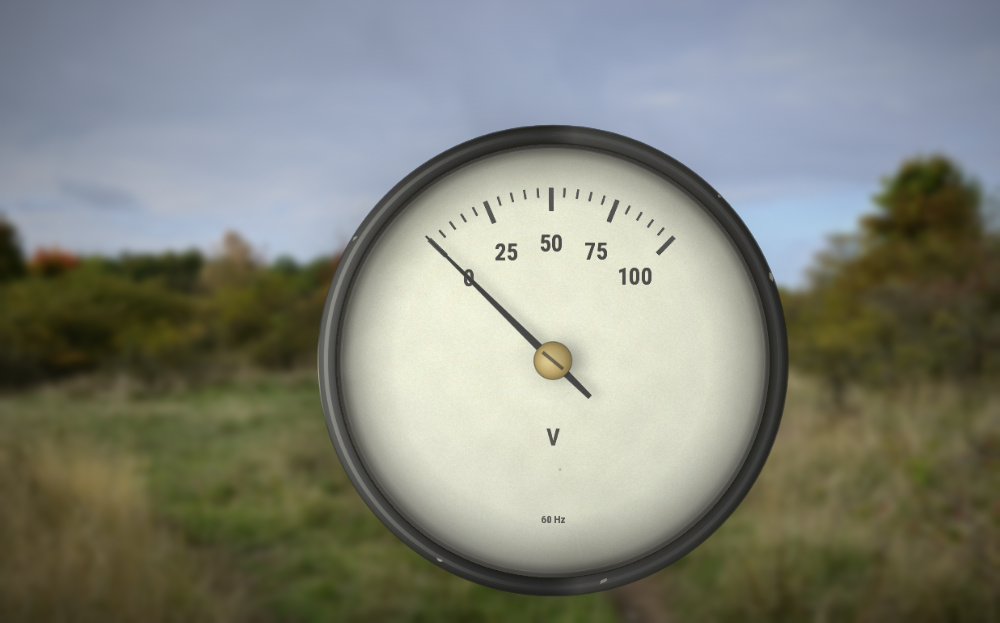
**0** V
